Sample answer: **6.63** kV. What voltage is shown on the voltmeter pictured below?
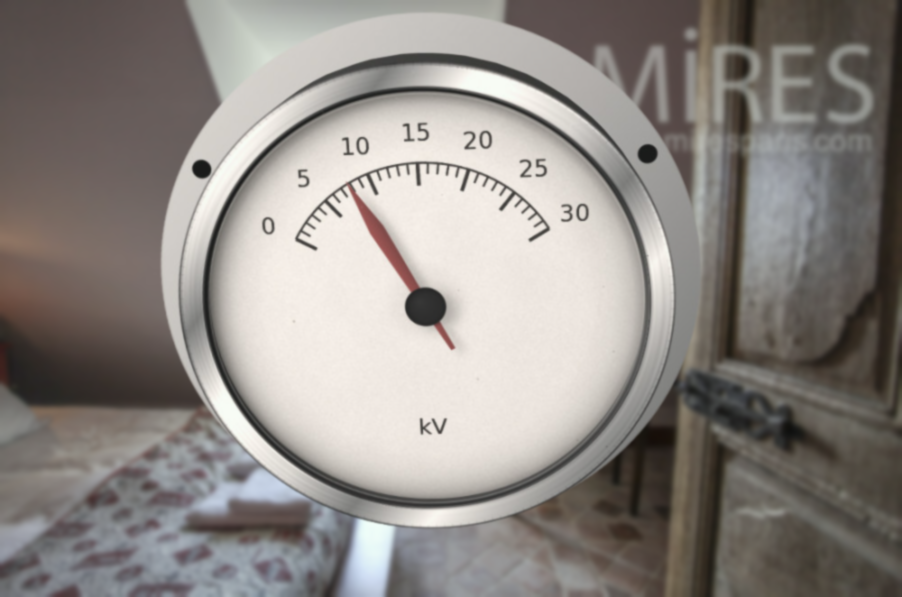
**8** kV
